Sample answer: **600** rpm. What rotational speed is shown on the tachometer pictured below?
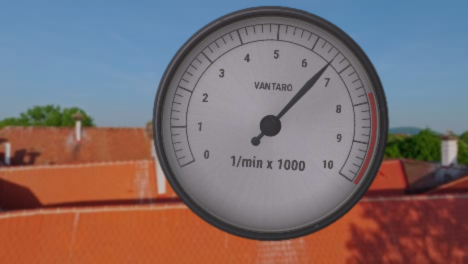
**6600** rpm
